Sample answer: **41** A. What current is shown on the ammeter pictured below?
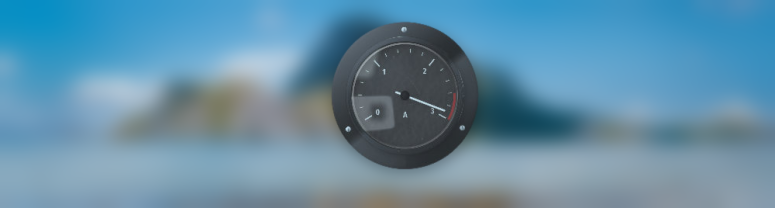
**2.9** A
